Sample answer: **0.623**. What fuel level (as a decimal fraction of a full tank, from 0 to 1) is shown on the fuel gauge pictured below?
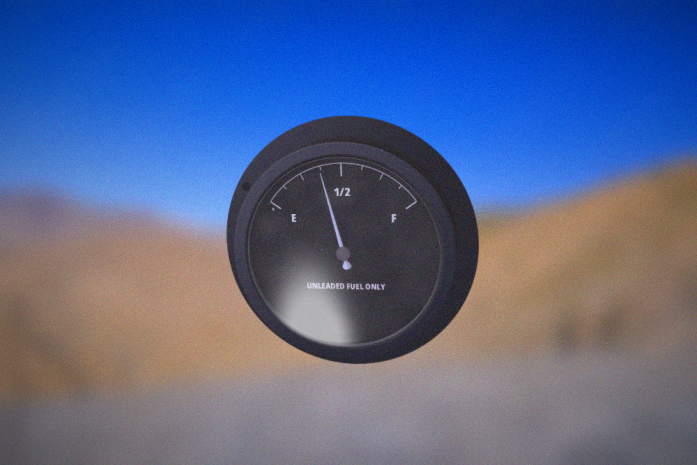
**0.375**
